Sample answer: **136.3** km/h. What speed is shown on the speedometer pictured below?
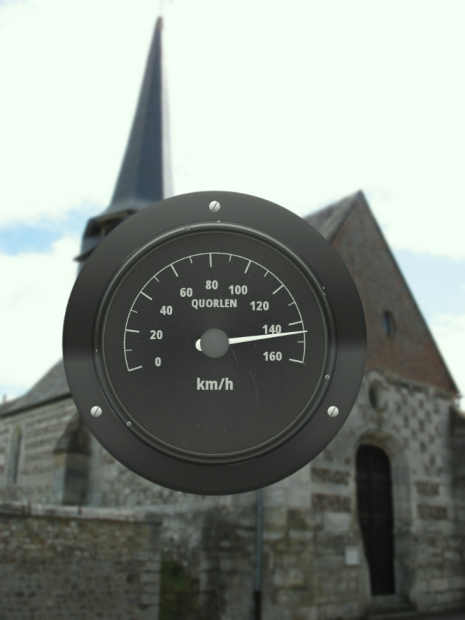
**145** km/h
